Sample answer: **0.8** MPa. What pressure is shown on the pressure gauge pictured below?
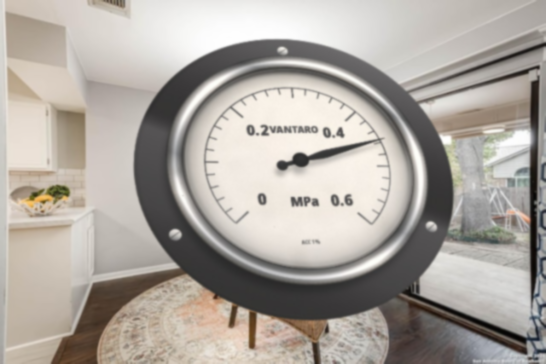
**0.46** MPa
